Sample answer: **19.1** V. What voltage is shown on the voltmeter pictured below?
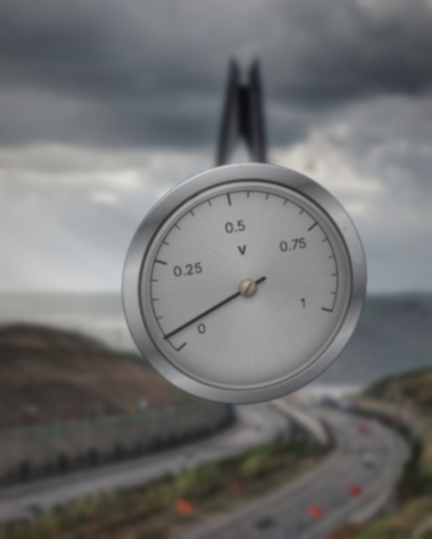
**0.05** V
